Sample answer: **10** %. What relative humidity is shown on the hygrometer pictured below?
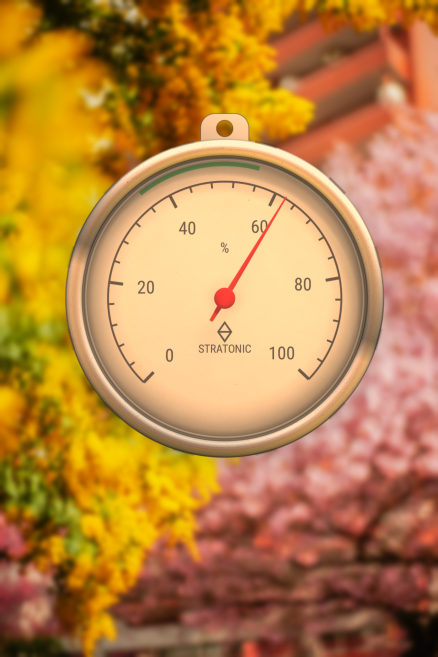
**62** %
